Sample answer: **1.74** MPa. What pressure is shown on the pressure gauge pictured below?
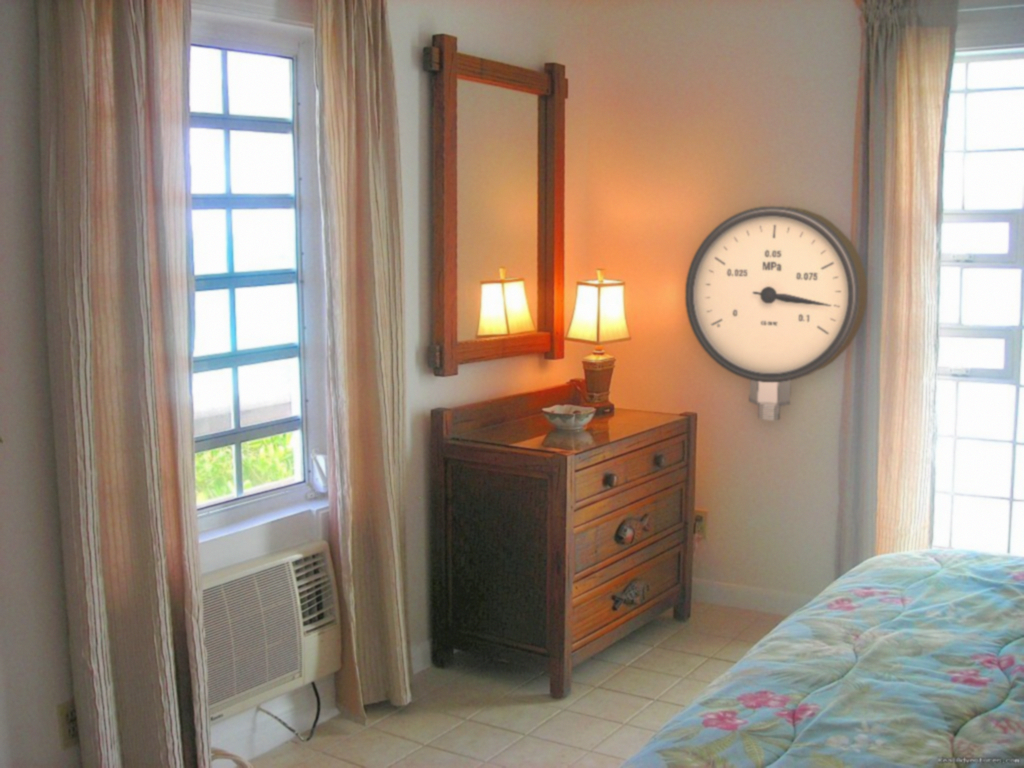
**0.09** MPa
